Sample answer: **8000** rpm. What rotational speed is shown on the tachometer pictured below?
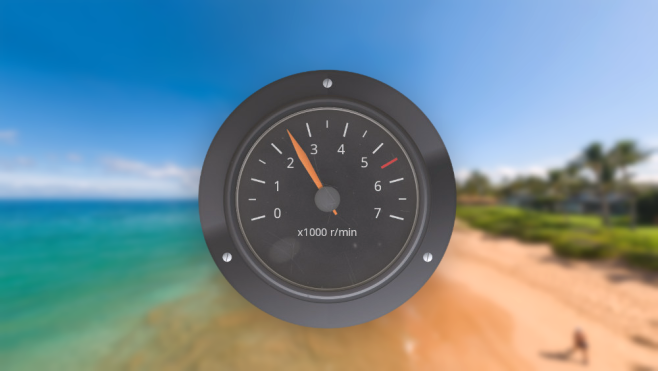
**2500** rpm
